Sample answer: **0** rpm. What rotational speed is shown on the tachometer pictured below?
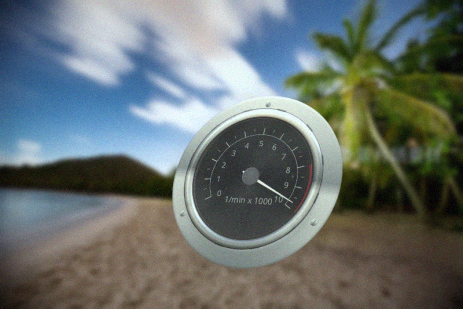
**9750** rpm
